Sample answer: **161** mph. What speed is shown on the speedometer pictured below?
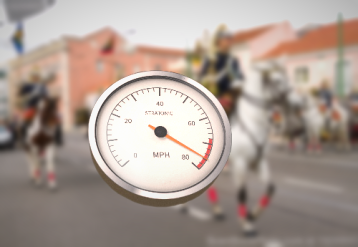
**76** mph
